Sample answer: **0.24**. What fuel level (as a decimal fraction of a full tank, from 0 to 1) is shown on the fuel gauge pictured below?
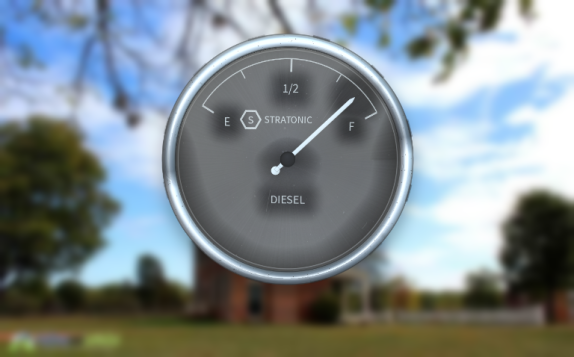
**0.875**
